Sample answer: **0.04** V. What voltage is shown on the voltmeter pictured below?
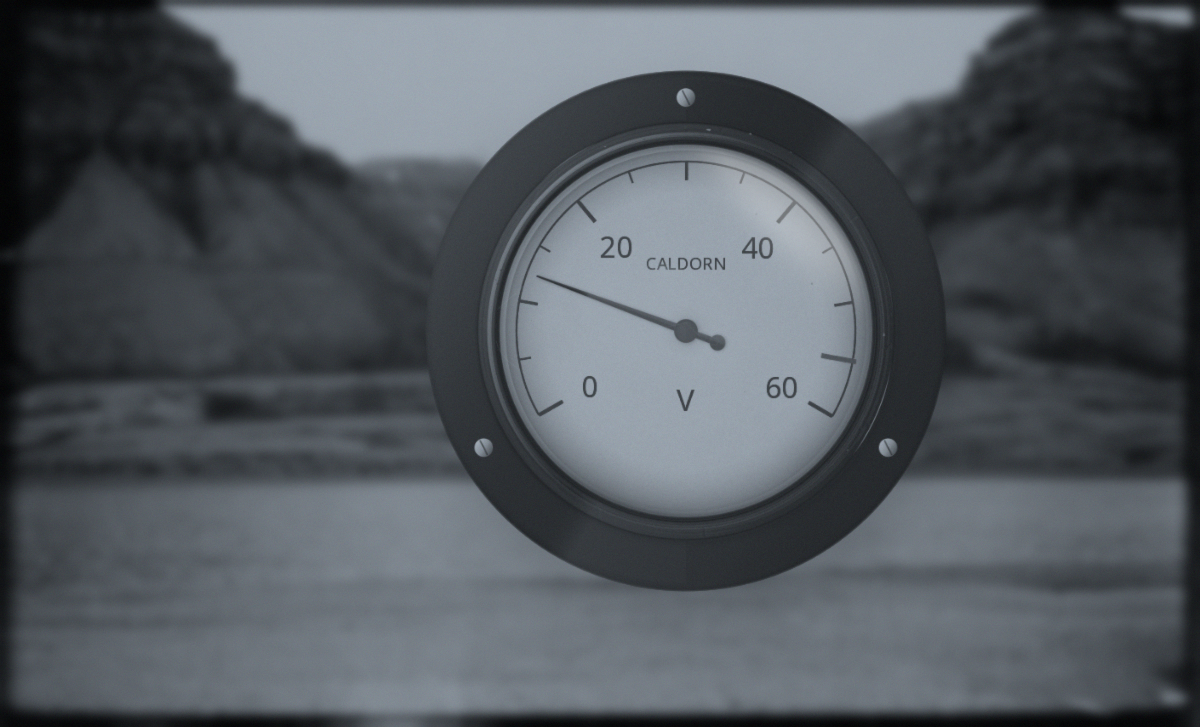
**12.5** V
